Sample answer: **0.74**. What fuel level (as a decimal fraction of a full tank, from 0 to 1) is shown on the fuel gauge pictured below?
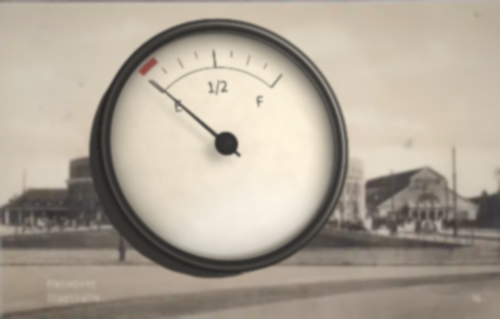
**0**
